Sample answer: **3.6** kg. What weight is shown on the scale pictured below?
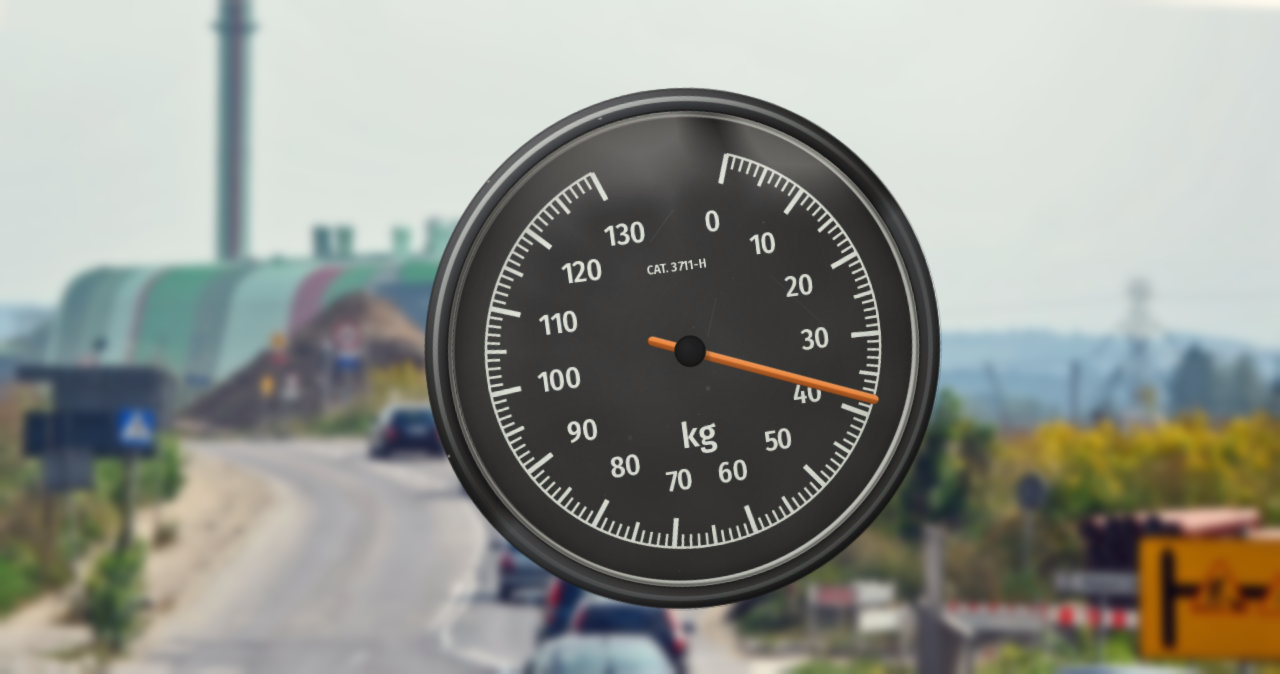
**38** kg
